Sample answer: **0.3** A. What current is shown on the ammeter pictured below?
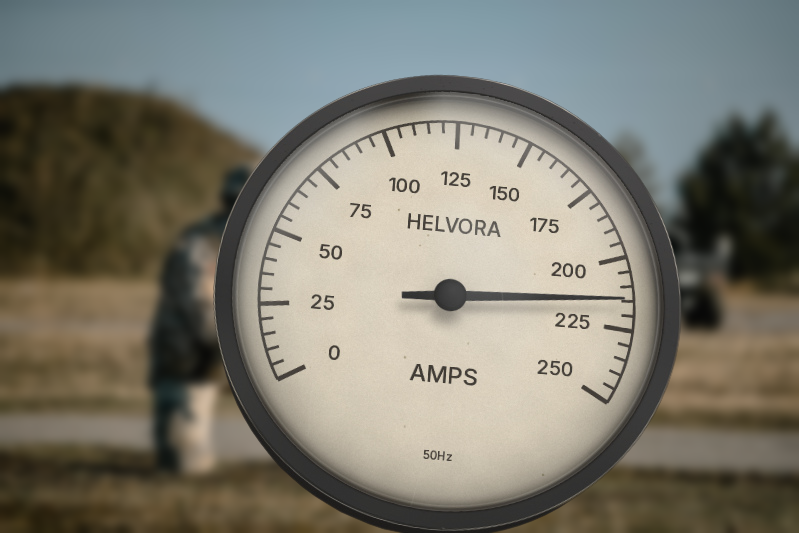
**215** A
